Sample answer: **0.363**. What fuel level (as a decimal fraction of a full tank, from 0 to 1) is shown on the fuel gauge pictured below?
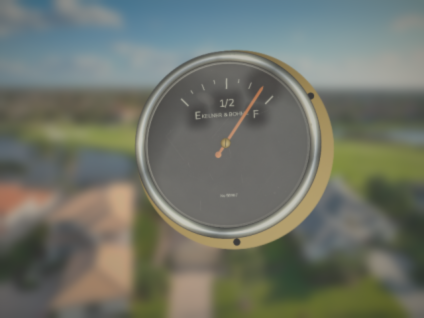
**0.875**
